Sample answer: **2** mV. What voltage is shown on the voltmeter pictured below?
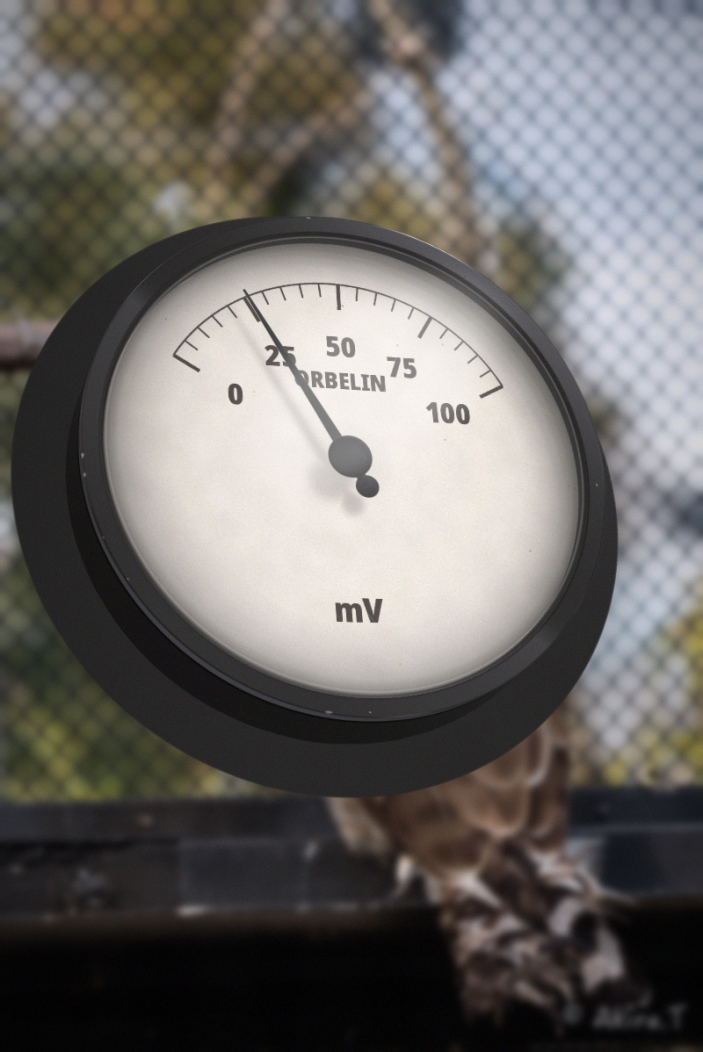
**25** mV
